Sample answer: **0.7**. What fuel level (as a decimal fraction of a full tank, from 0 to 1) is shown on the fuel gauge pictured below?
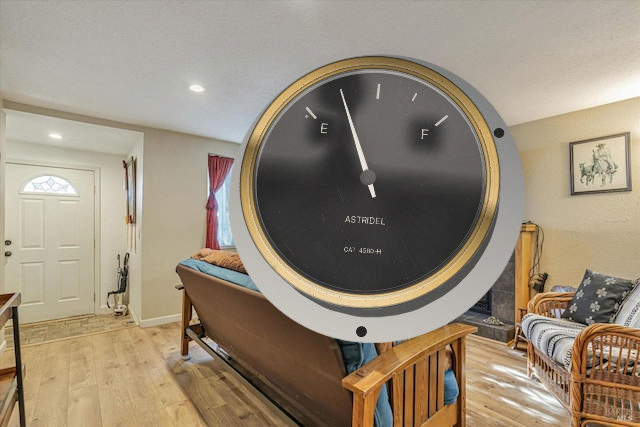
**0.25**
